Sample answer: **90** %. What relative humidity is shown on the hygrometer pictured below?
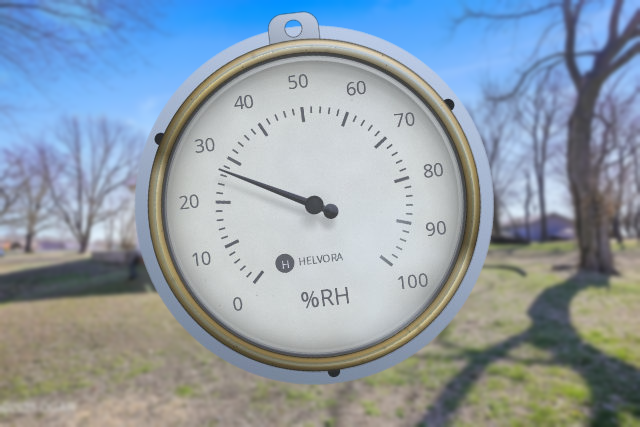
**27** %
